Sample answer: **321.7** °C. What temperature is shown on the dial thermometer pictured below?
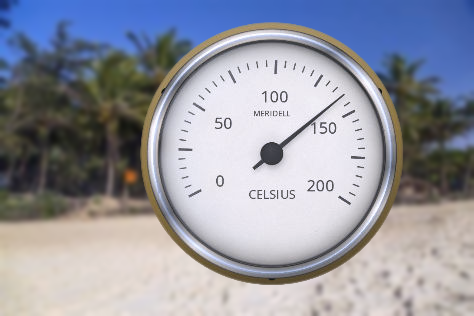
**140** °C
